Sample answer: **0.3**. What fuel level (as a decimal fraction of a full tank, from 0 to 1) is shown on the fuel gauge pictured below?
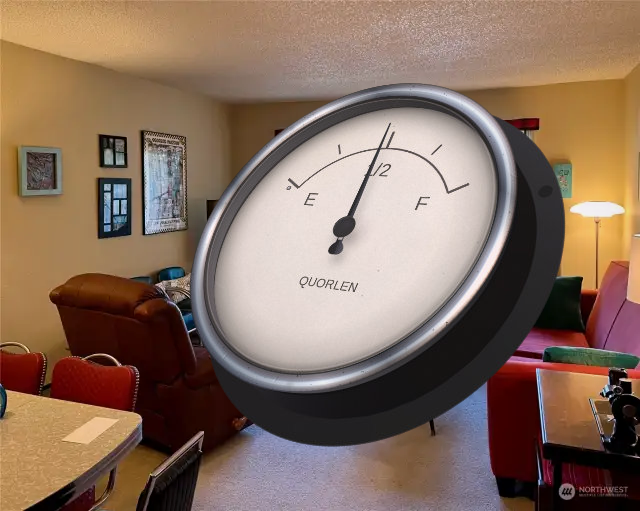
**0.5**
